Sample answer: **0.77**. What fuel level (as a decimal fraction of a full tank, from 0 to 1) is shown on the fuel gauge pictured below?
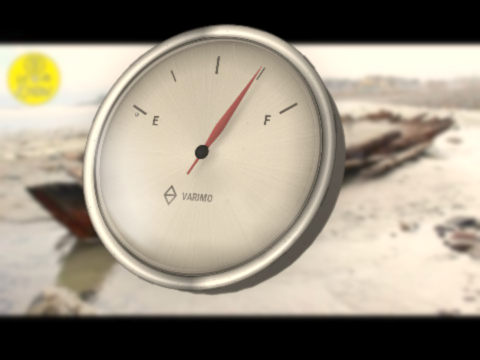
**0.75**
